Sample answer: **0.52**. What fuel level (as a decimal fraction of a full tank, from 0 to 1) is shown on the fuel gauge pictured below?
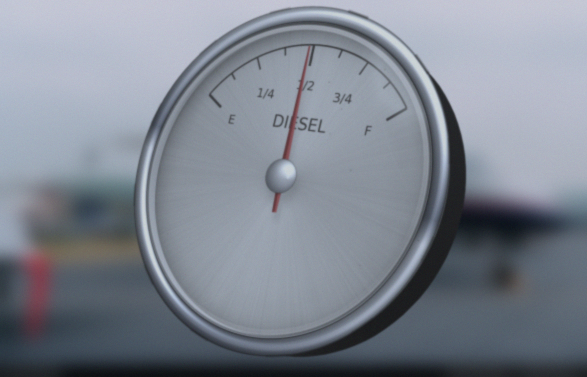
**0.5**
